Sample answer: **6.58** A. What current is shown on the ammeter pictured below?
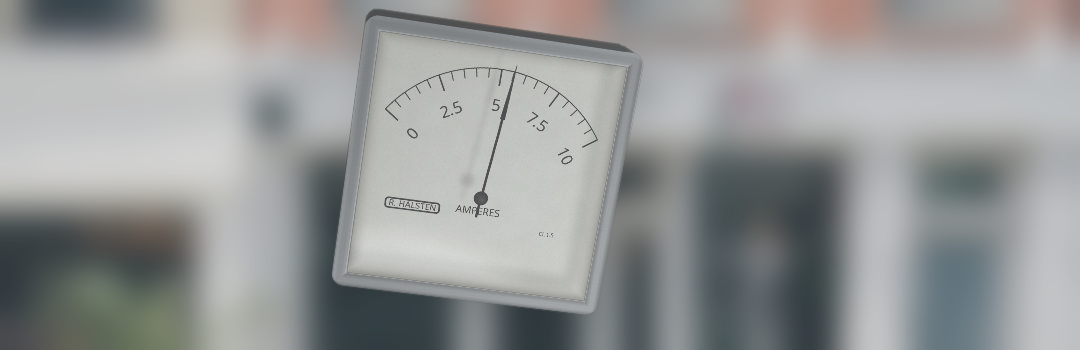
**5.5** A
